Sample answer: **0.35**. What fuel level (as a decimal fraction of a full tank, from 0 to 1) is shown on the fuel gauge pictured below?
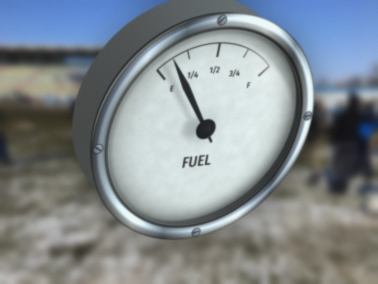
**0.125**
